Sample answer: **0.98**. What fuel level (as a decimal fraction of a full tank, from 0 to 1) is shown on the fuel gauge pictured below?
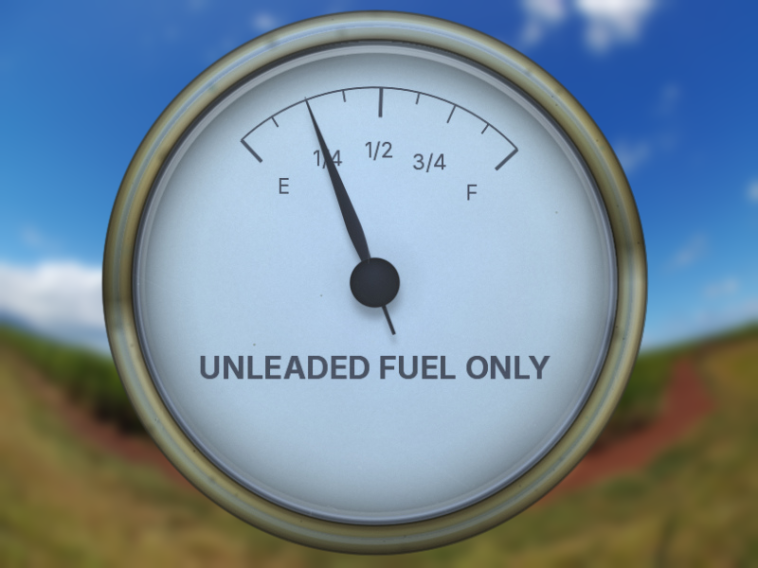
**0.25**
